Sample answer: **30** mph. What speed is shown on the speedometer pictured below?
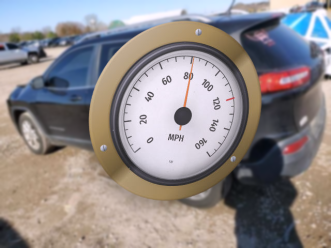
**80** mph
